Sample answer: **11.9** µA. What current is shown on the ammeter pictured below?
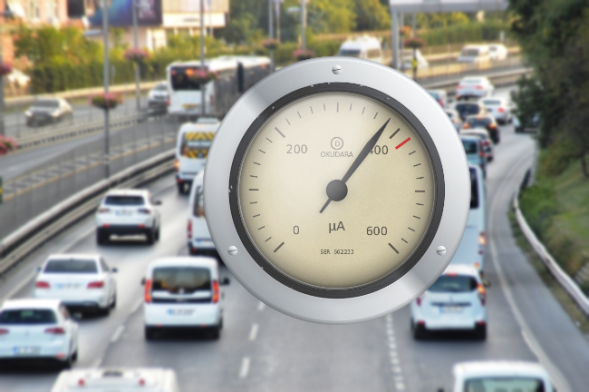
**380** µA
